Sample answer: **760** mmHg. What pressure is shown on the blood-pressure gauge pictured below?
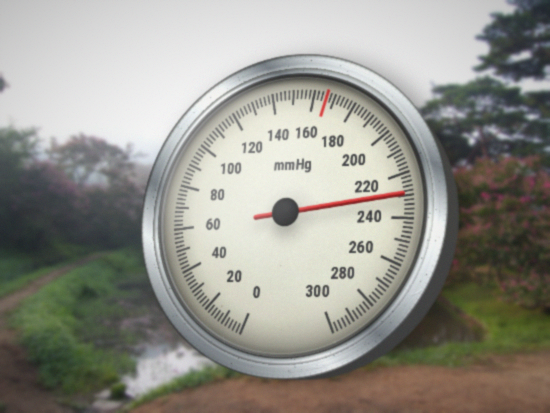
**230** mmHg
